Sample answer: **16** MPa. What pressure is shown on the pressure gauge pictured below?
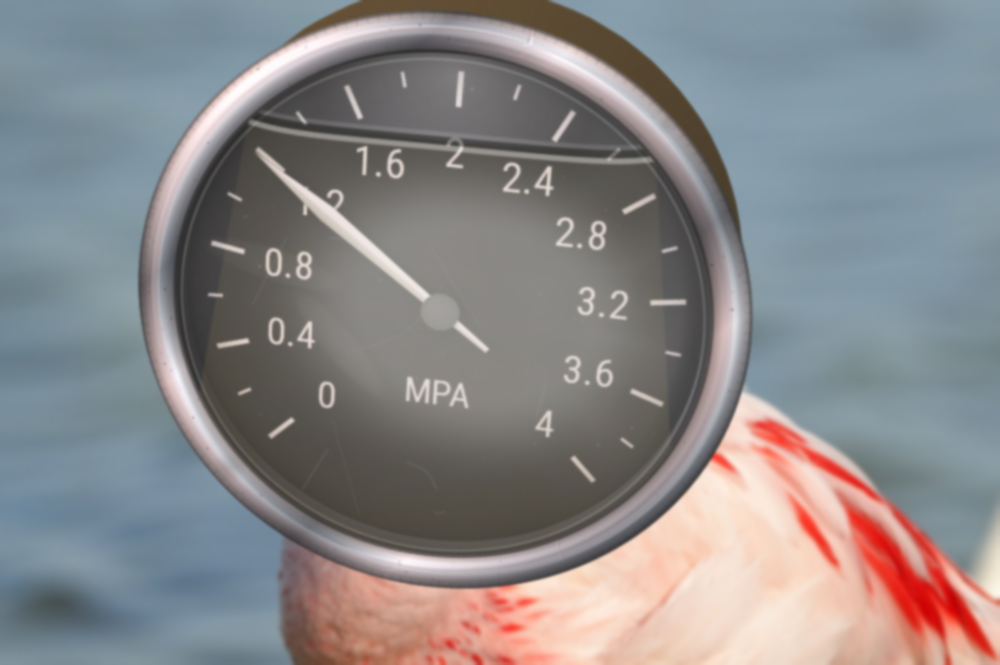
**1.2** MPa
